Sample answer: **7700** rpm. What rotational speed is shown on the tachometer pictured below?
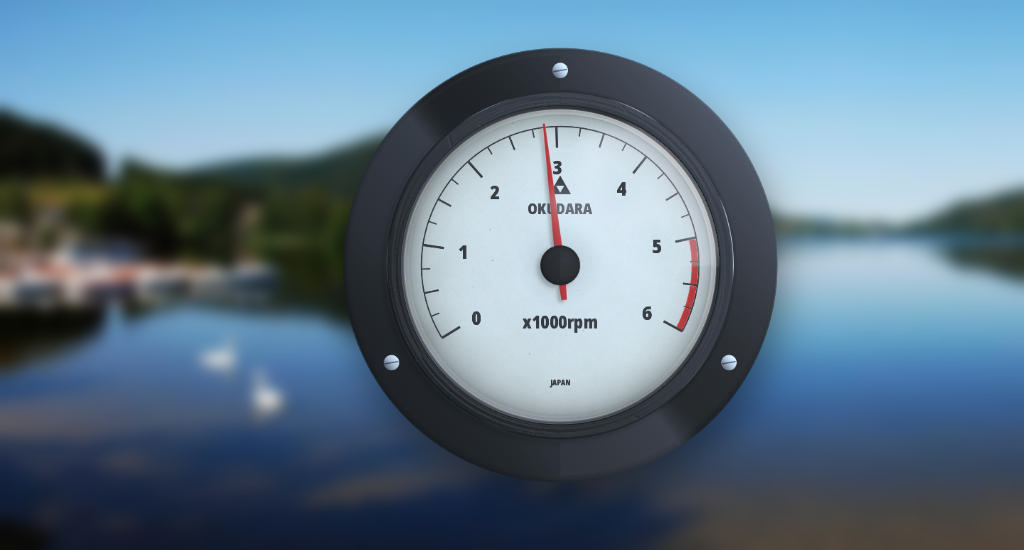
**2875** rpm
